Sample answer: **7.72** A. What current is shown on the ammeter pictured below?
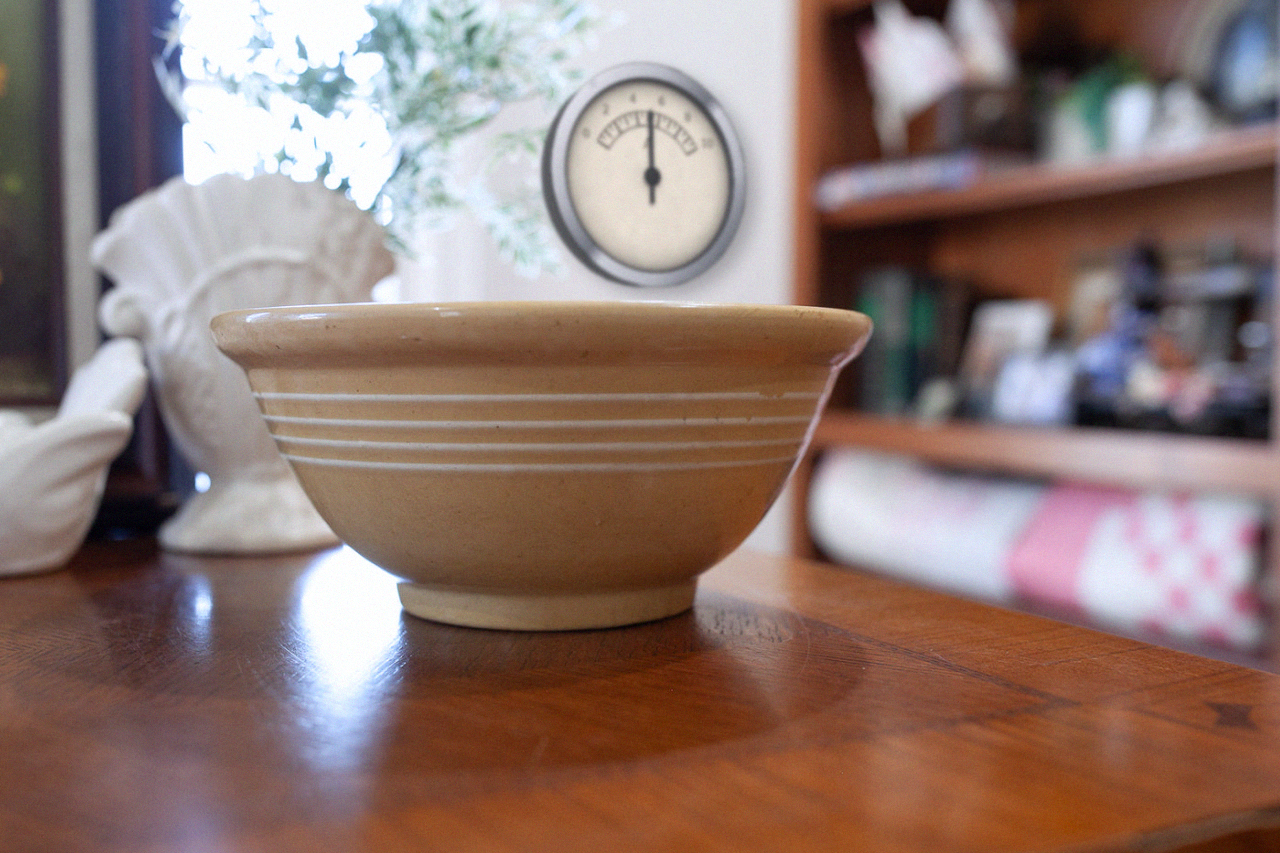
**5** A
